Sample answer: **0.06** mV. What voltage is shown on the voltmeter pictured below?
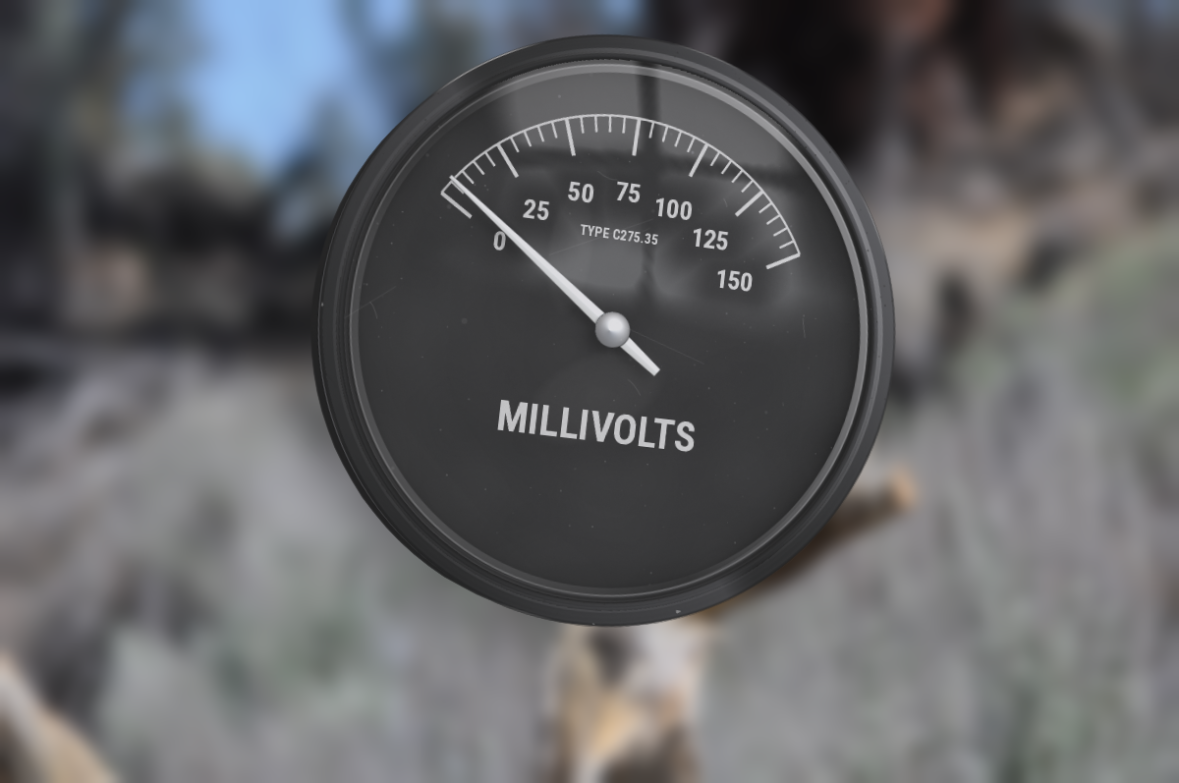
**5** mV
